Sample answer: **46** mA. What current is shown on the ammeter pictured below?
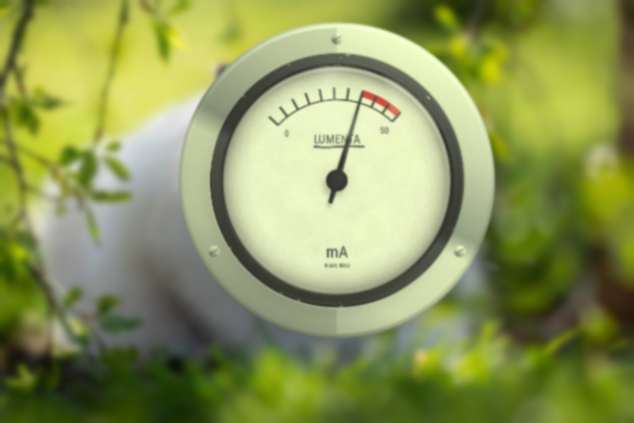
**35** mA
